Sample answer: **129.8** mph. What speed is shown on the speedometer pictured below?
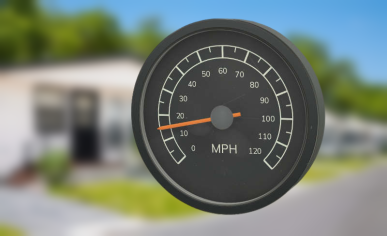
**15** mph
